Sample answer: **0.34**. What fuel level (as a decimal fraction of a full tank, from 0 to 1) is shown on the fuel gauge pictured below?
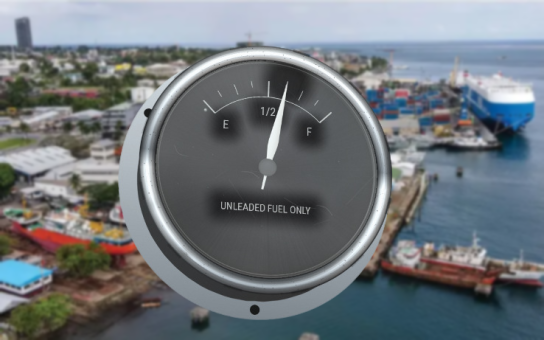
**0.625**
